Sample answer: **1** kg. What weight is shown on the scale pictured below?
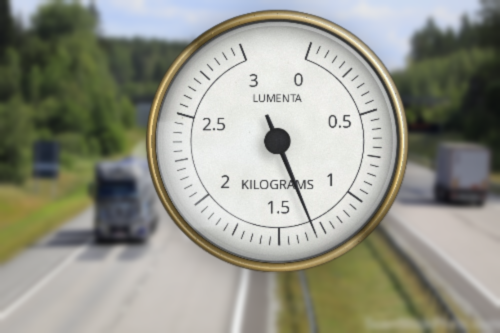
**1.3** kg
